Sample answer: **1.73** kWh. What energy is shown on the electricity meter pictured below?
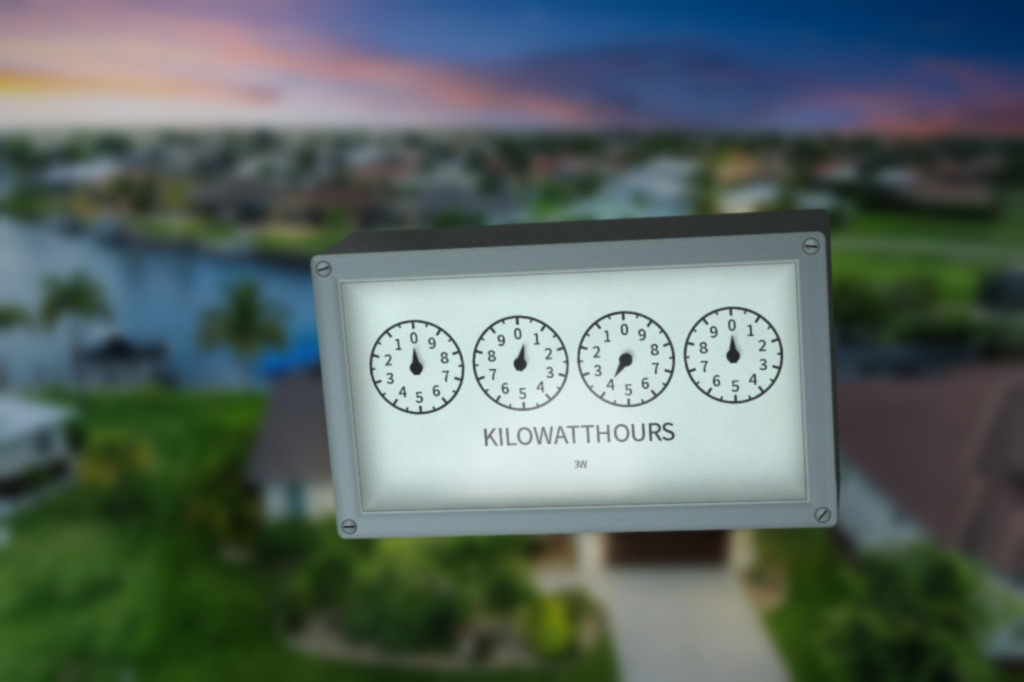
**40** kWh
